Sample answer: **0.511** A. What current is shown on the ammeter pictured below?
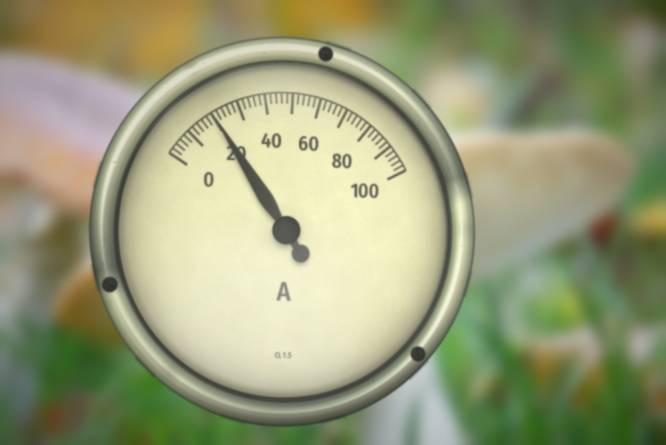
**20** A
